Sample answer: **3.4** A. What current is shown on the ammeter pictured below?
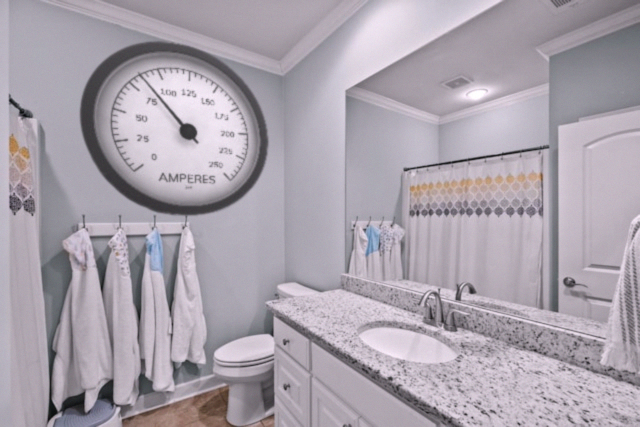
**85** A
